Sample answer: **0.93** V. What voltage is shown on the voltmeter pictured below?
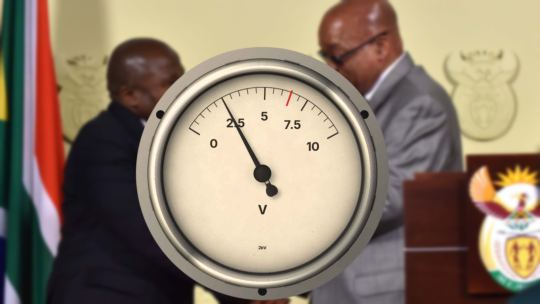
**2.5** V
